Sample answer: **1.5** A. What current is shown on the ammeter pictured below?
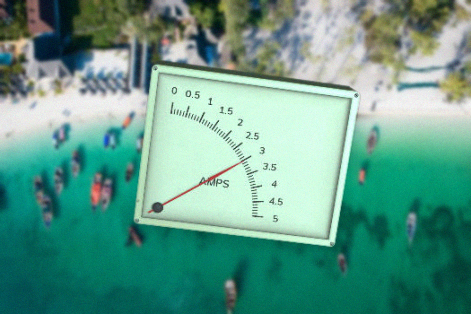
**3** A
